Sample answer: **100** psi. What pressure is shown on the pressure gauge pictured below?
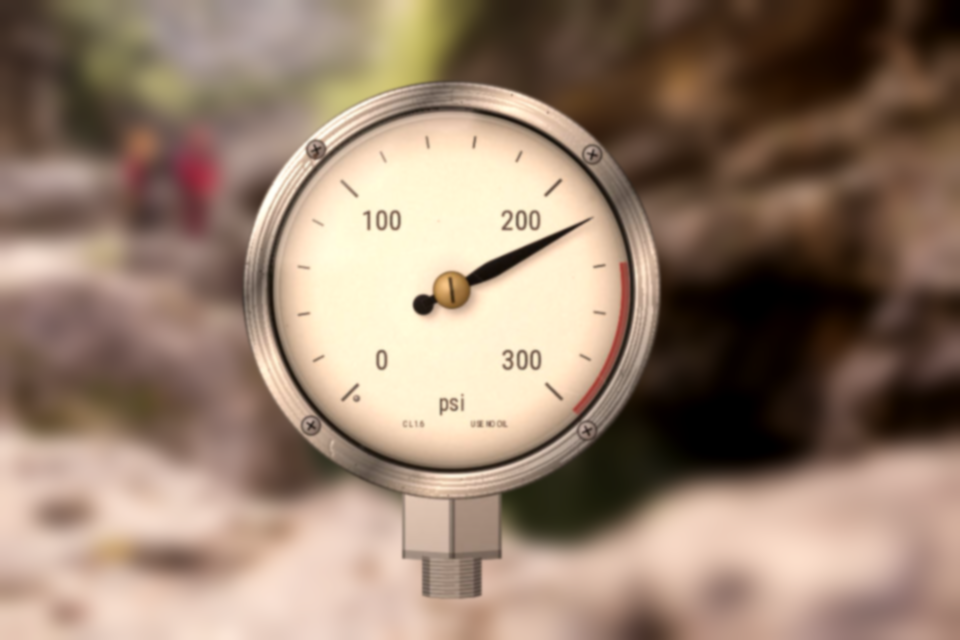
**220** psi
